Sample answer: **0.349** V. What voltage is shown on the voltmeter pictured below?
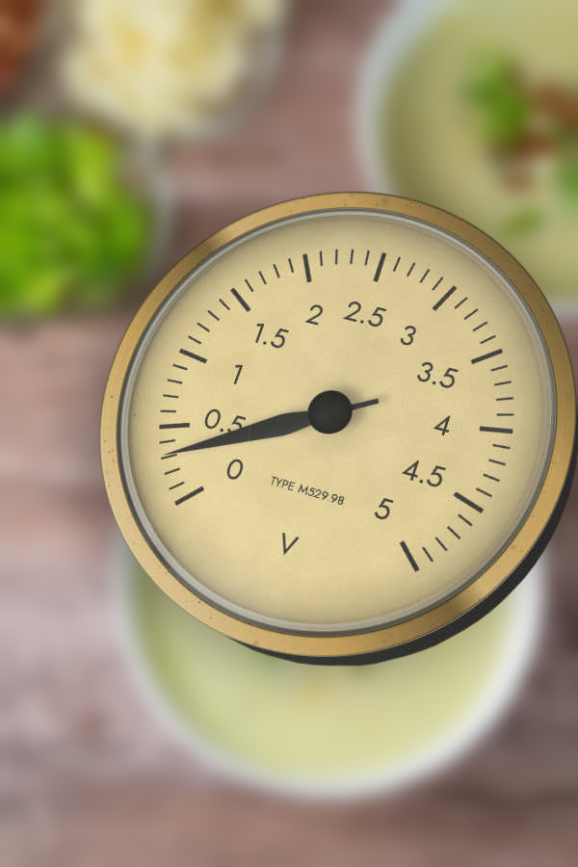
**0.3** V
